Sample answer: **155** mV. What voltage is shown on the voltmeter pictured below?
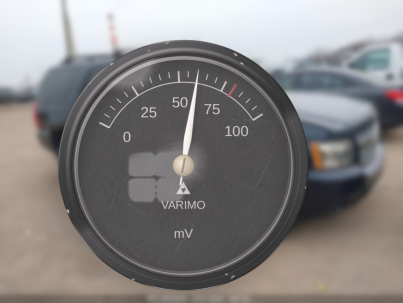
**60** mV
